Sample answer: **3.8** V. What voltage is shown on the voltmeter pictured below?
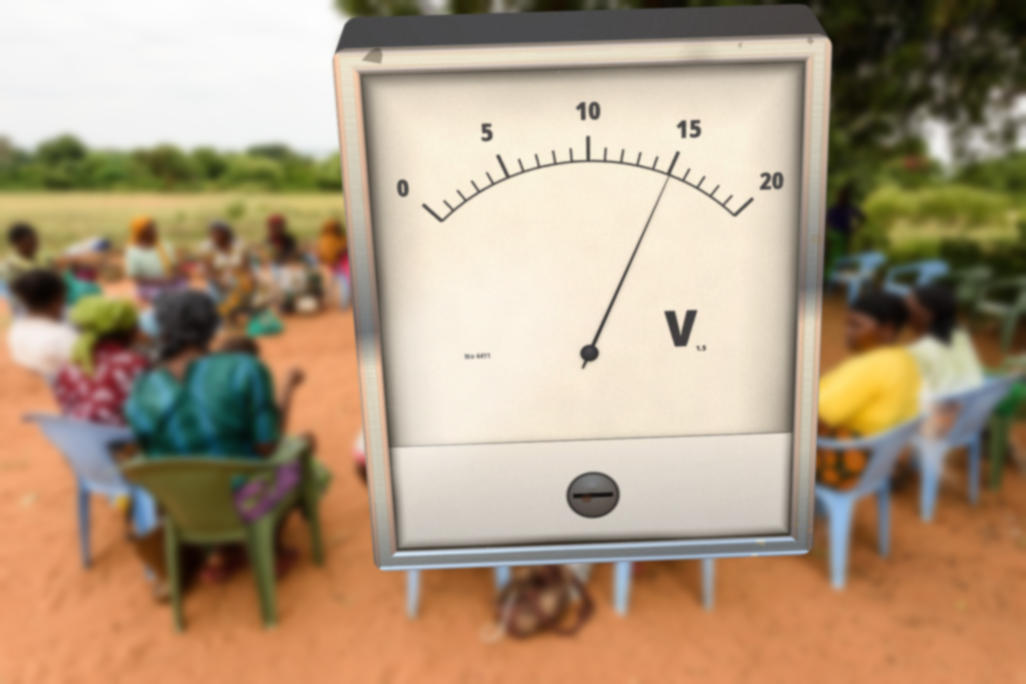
**15** V
